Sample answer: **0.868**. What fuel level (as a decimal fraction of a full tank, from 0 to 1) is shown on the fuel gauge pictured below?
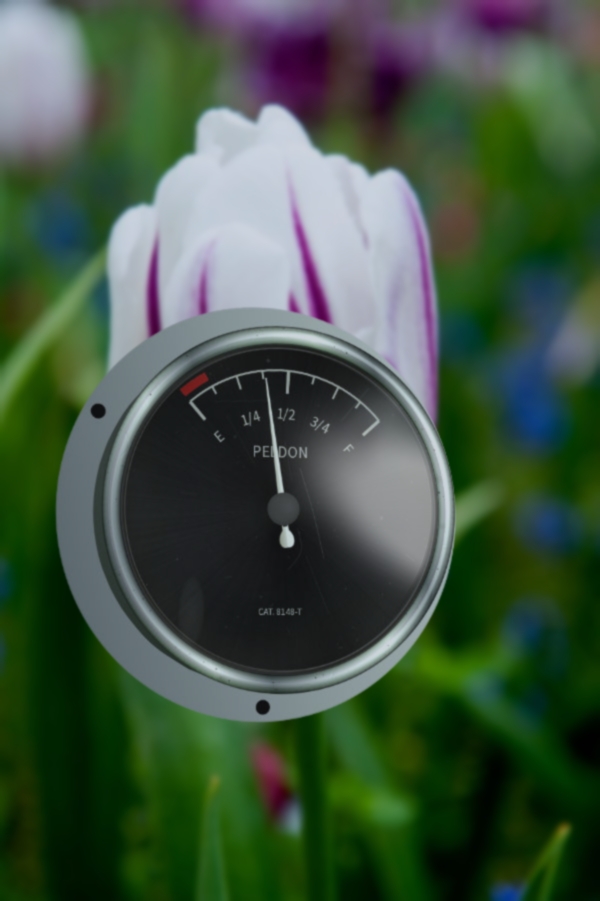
**0.375**
